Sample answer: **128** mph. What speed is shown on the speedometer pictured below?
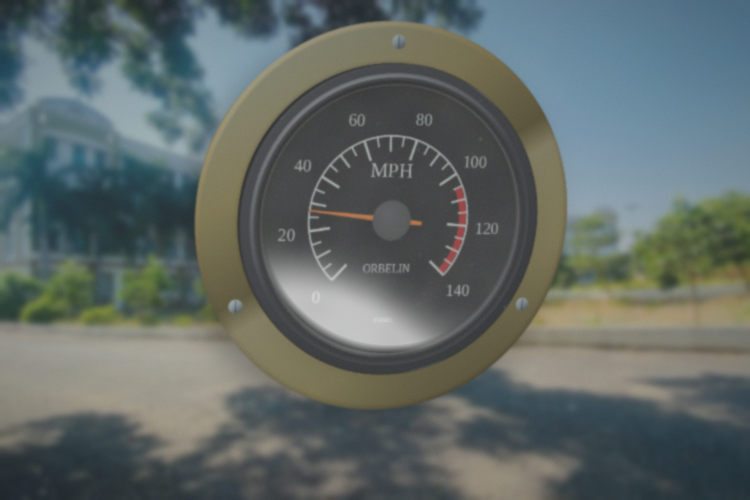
**27.5** mph
